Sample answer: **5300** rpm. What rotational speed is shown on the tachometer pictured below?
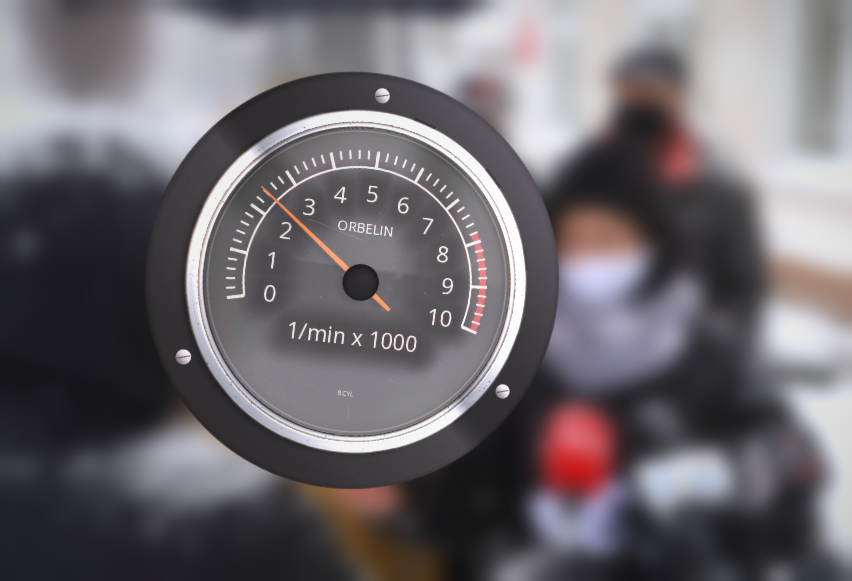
**2400** rpm
